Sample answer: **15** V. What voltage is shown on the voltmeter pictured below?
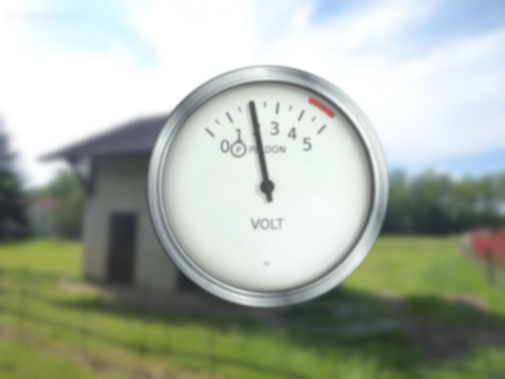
**2** V
